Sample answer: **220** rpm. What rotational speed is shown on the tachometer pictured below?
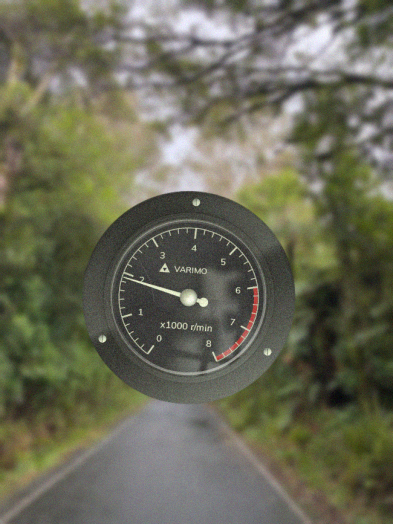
**1900** rpm
